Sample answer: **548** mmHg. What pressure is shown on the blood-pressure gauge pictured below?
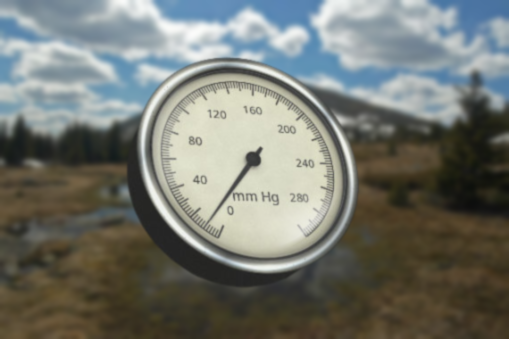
**10** mmHg
